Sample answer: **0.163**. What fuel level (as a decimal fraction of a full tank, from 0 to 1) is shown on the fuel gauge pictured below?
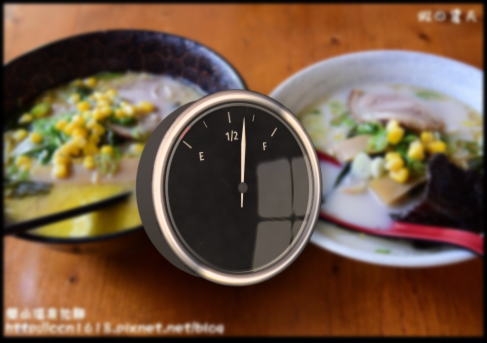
**0.625**
